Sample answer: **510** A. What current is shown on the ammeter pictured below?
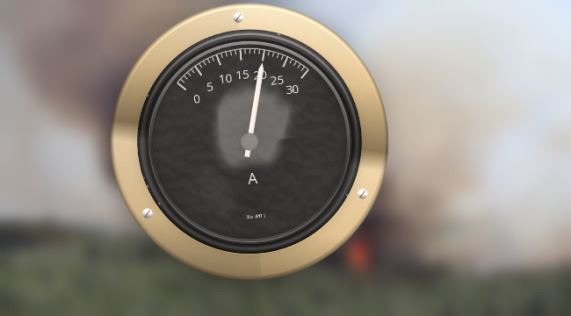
**20** A
